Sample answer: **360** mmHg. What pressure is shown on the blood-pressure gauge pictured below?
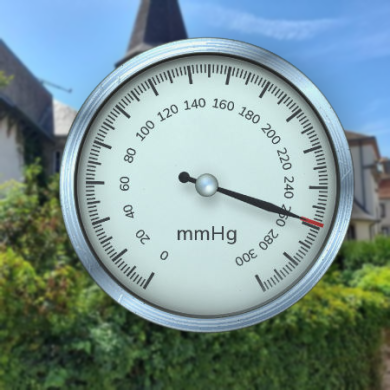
**258** mmHg
